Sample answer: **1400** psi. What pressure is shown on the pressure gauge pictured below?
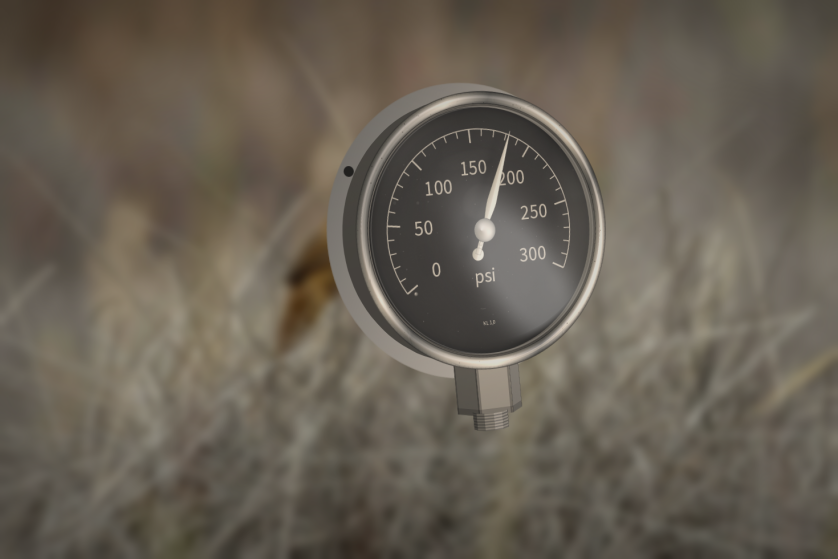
**180** psi
